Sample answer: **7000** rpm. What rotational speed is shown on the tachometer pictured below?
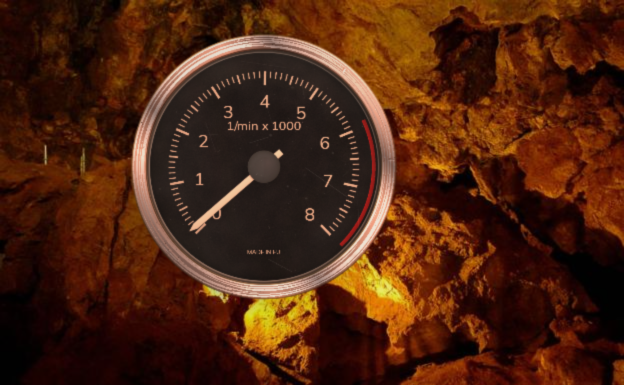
**100** rpm
